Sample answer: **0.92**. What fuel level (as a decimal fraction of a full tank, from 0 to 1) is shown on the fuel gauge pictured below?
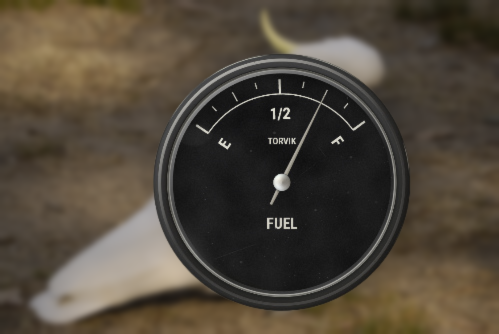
**0.75**
